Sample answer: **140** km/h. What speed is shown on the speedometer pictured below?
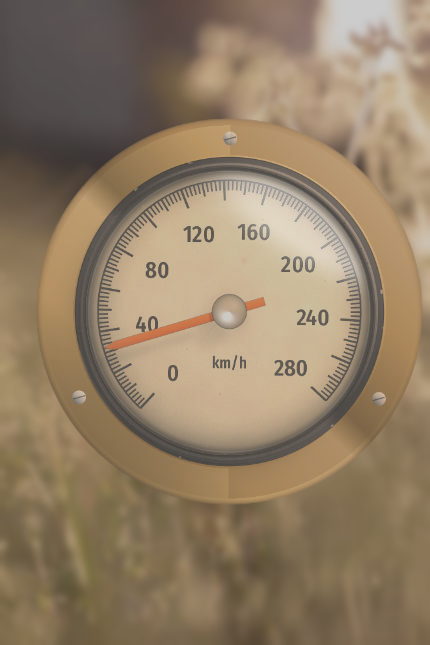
**32** km/h
